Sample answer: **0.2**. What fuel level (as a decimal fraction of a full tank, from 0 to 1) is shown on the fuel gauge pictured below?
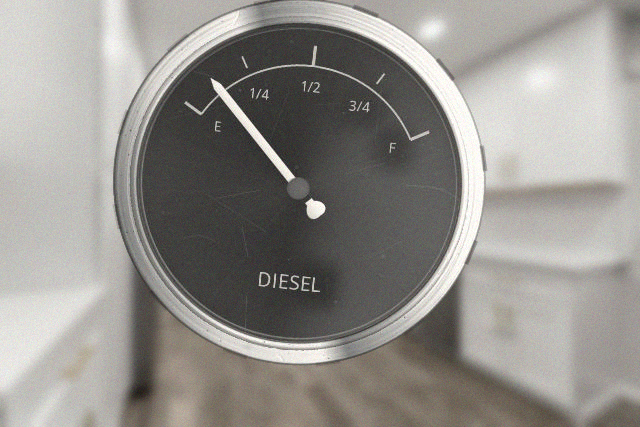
**0.125**
